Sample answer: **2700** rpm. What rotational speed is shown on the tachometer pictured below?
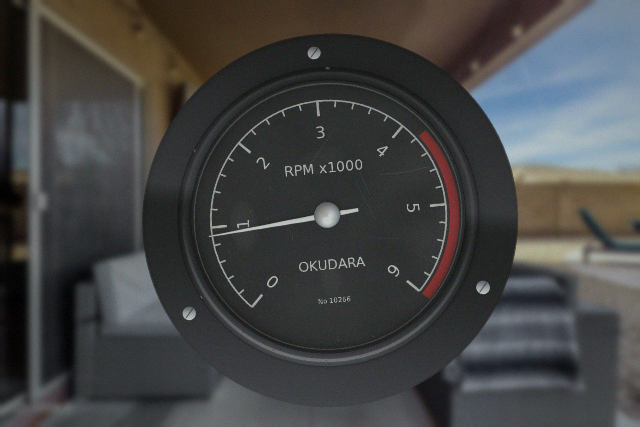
**900** rpm
